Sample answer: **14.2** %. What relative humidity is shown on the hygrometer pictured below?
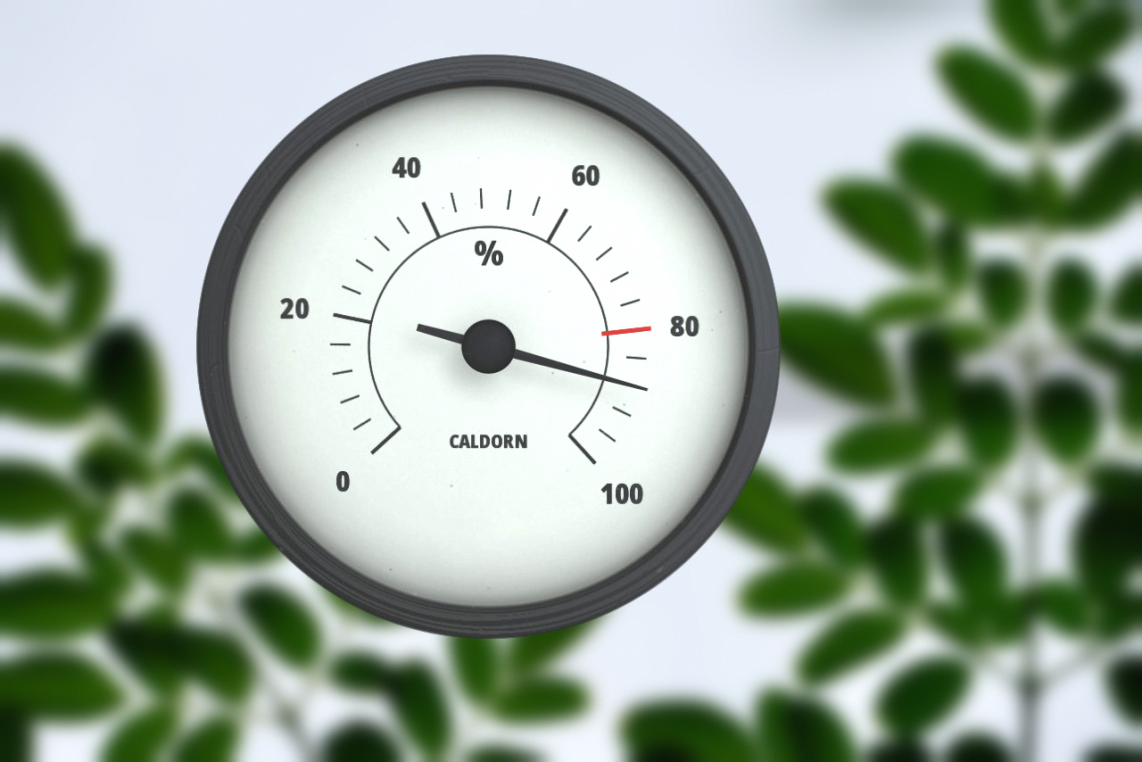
**88** %
